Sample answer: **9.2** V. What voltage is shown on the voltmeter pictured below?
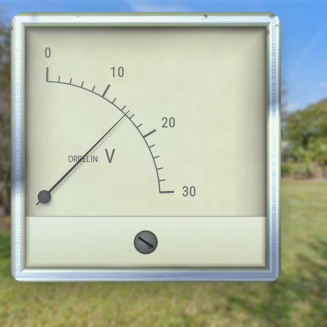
**15** V
